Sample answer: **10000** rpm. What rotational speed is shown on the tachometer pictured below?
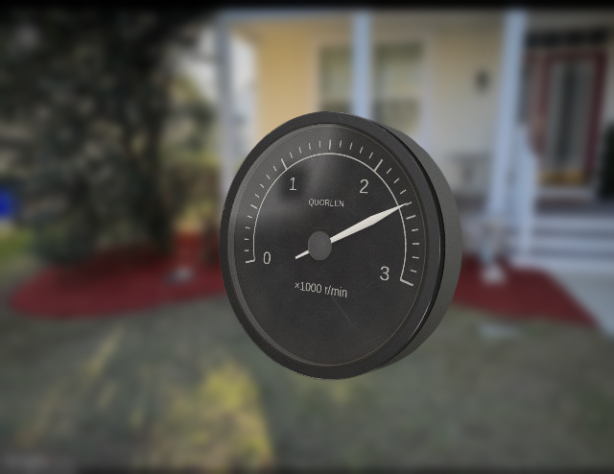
**2400** rpm
